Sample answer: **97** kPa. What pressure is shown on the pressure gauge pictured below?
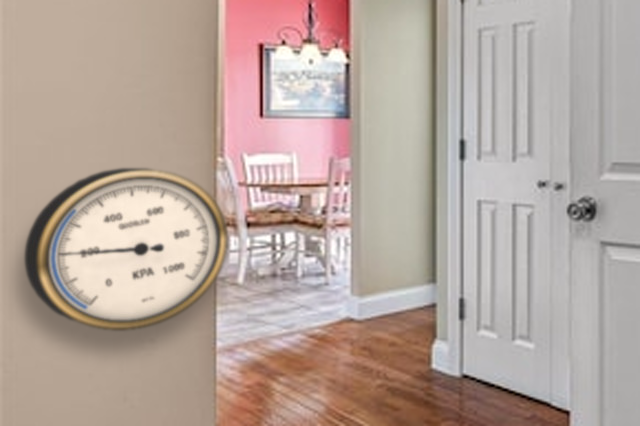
**200** kPa
